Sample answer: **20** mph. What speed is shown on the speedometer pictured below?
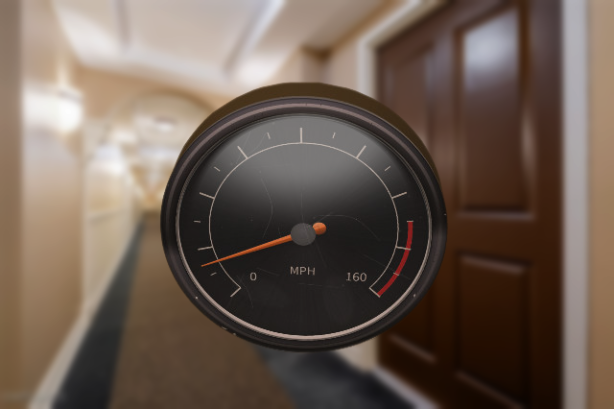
**15** mph
